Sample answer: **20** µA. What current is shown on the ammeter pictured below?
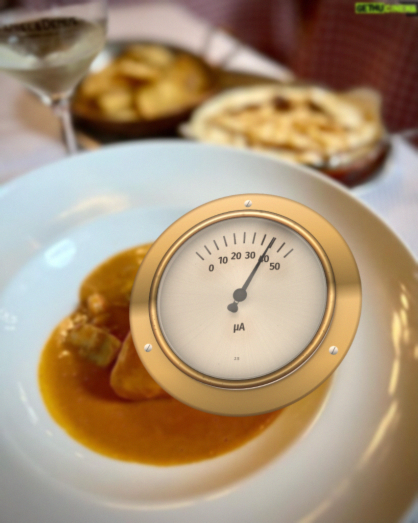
**40** µA
